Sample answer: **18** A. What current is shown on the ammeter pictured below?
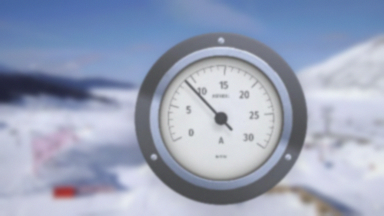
**9** A
